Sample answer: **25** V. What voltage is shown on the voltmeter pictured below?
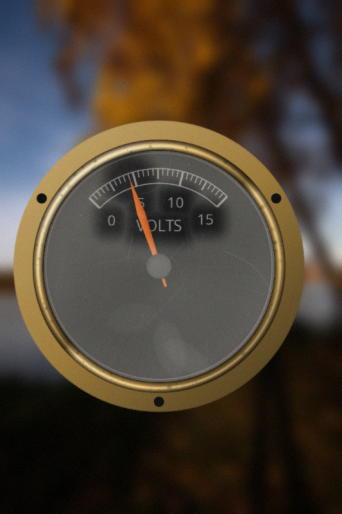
**4.5** V
